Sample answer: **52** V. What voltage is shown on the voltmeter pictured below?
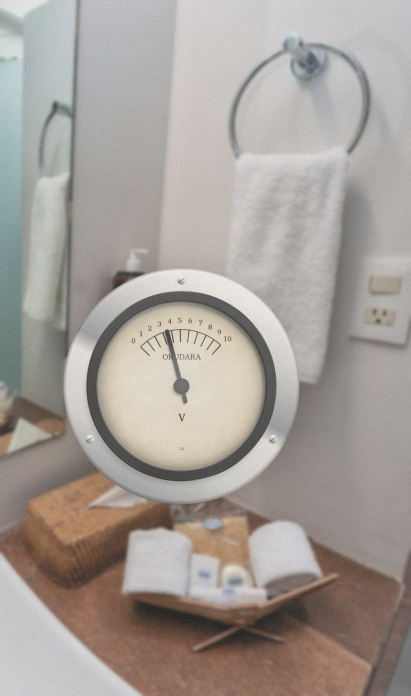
**3.5** V
